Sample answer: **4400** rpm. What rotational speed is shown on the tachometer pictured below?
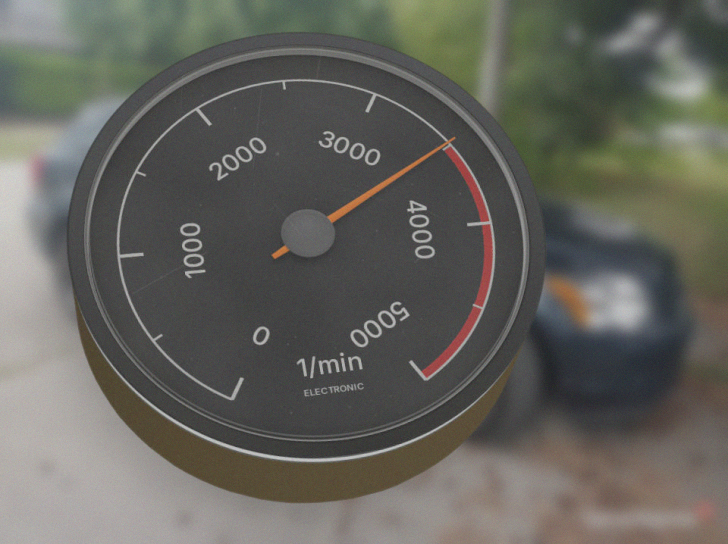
**3500** rpm
